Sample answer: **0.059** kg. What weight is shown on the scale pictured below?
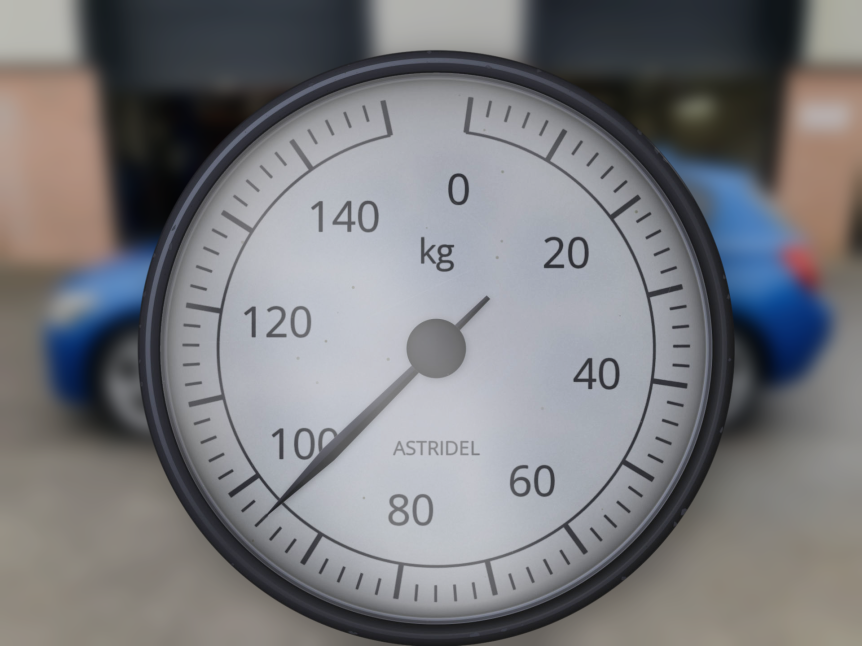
**96** kg
